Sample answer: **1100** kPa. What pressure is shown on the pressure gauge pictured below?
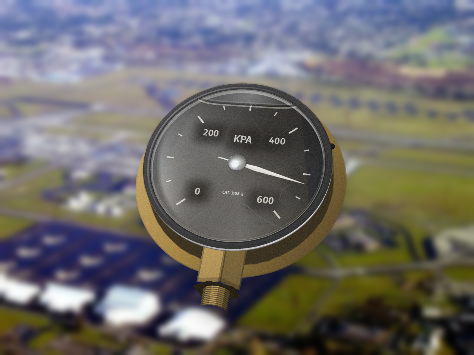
**525** kPa
